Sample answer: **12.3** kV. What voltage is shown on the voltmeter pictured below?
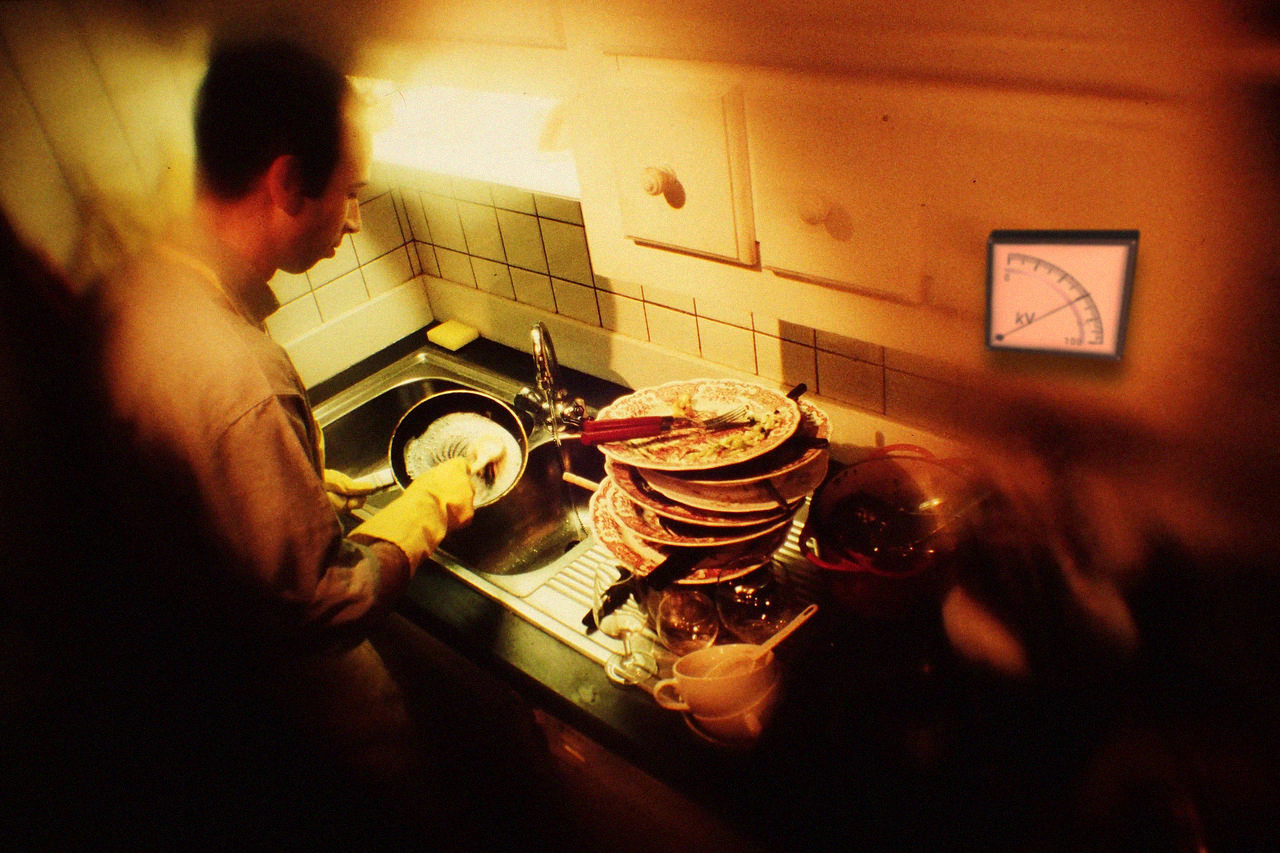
**60** kV
